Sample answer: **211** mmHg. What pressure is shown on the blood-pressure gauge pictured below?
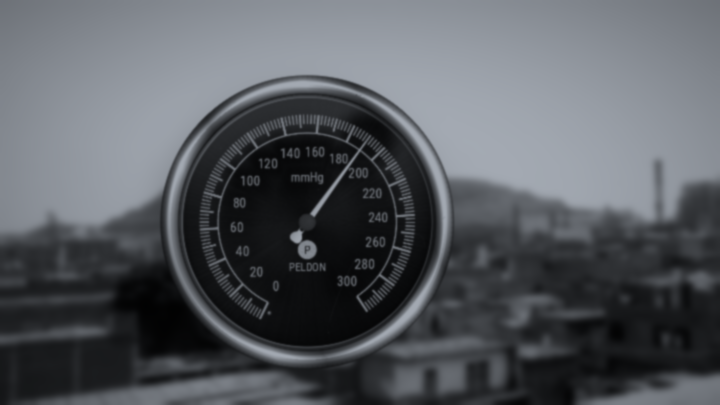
**190** mmHg
